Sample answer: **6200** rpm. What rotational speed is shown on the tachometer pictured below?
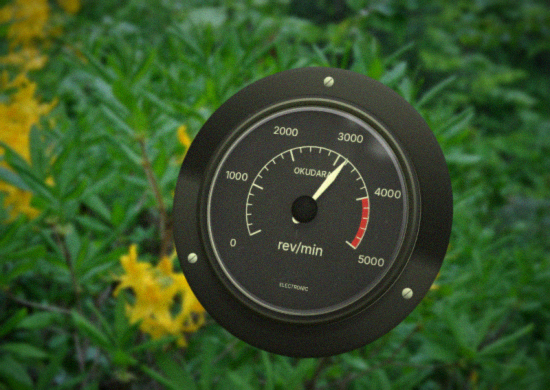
**3200** rpm
